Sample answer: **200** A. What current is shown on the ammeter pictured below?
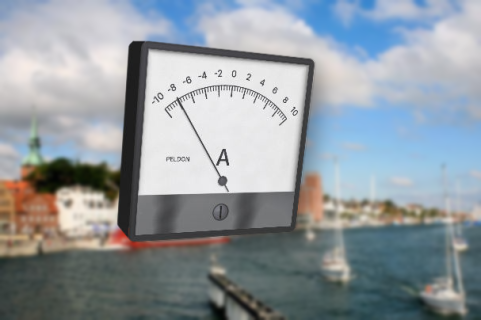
**-8** A
